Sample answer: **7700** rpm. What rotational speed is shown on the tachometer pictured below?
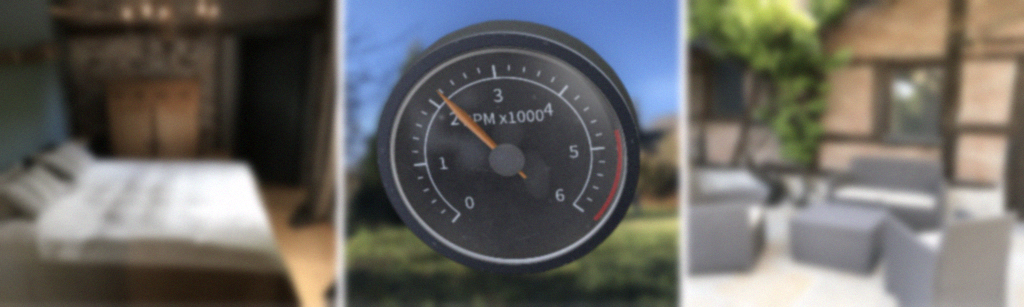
**2200** rpm
